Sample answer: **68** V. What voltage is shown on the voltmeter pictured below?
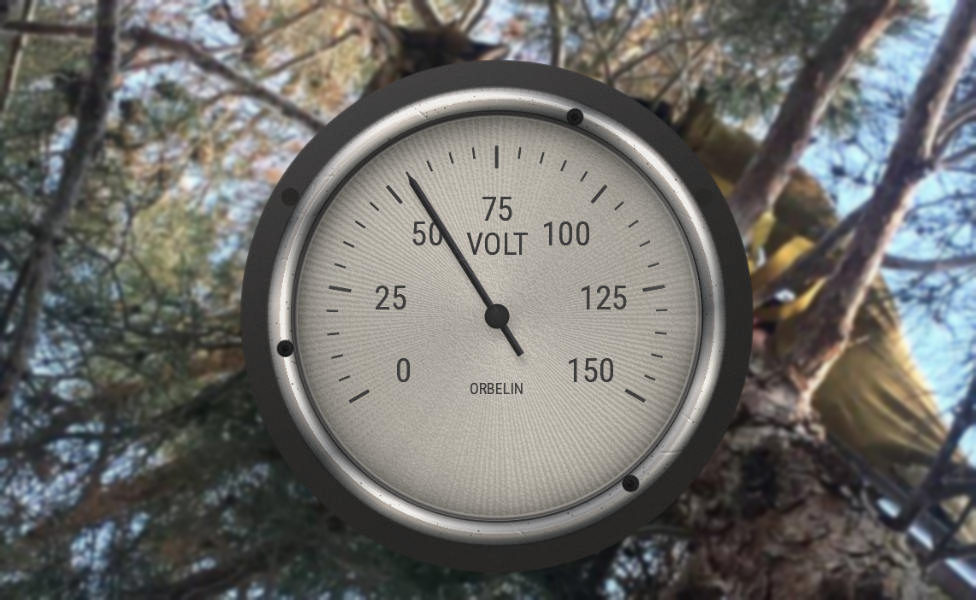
**55** V
